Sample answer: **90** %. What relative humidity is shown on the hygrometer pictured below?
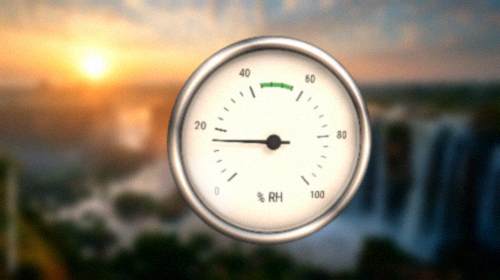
**16** %
